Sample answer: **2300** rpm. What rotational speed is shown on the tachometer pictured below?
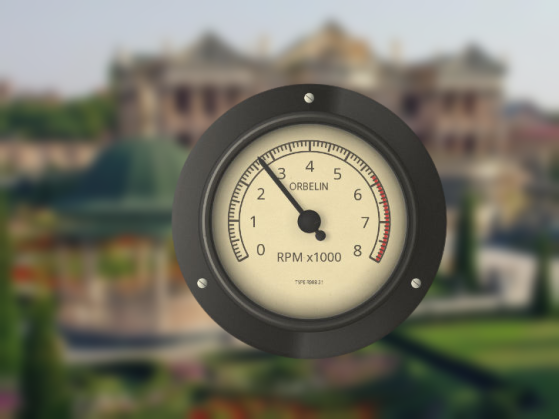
**2700** rpm
